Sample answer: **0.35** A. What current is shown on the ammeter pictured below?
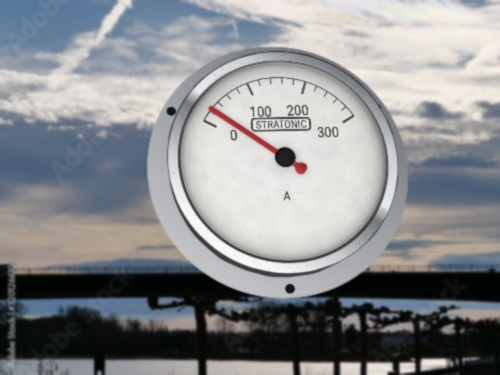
**20** A
